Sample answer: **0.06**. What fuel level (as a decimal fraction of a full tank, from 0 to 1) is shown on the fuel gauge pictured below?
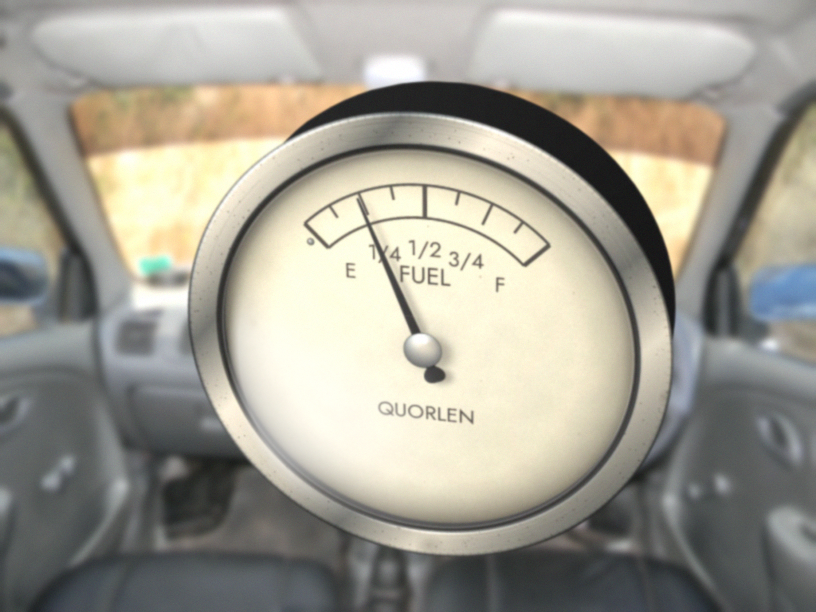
**0.25**
